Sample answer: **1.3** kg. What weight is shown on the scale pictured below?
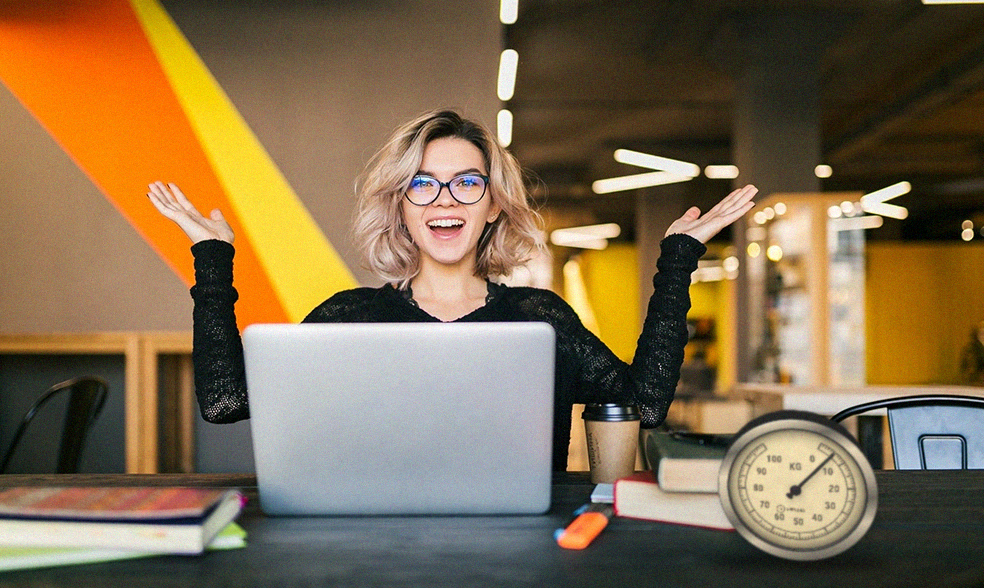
**5** kg
